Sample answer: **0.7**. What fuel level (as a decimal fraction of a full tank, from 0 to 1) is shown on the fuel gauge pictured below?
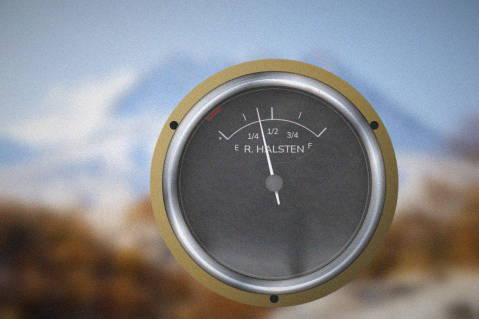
**0.375**
